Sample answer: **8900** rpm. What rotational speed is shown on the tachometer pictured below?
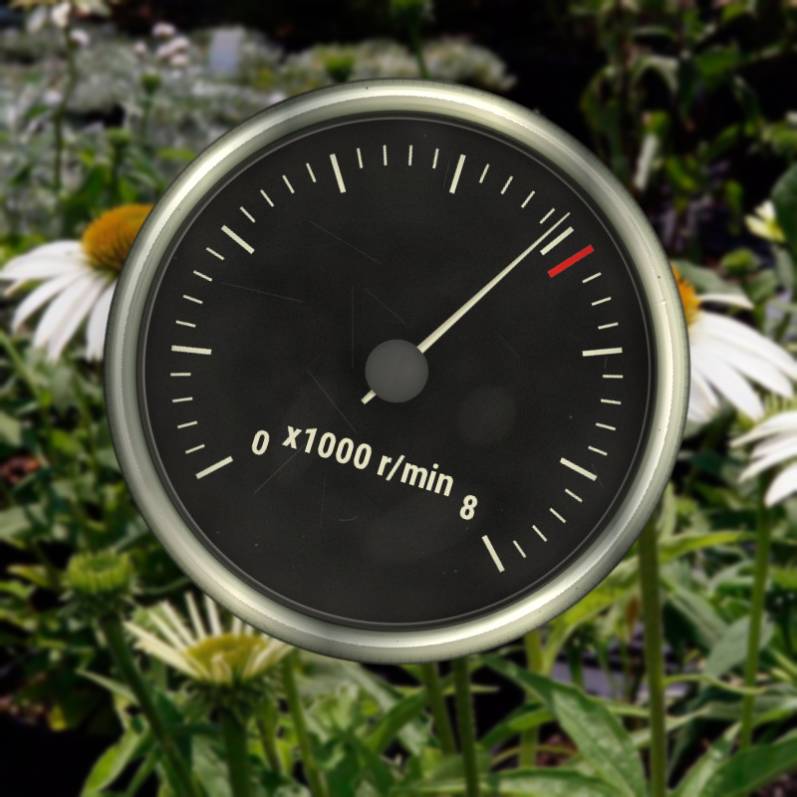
**4900** rpm
